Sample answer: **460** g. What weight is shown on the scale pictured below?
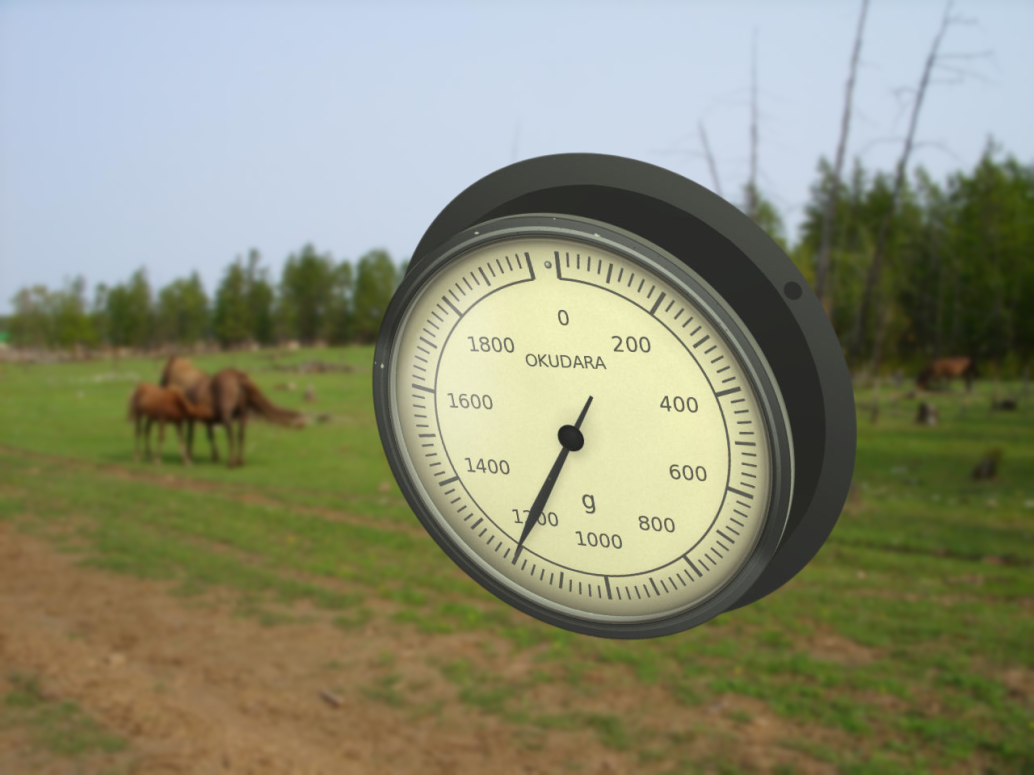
**1200** g
